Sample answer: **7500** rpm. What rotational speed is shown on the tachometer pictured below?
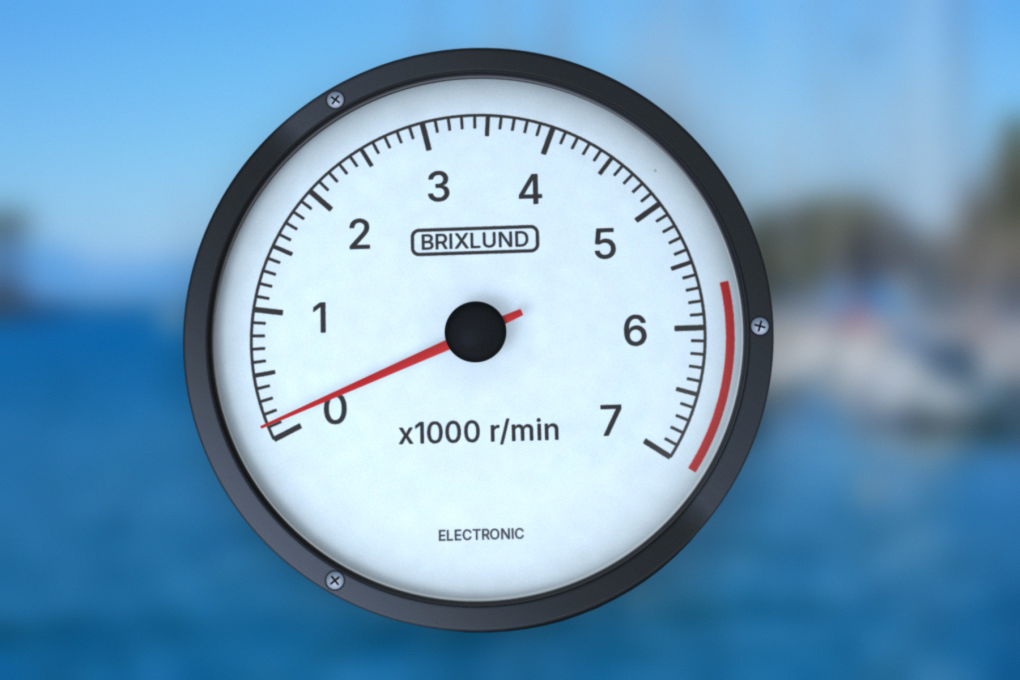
**100** rpm
